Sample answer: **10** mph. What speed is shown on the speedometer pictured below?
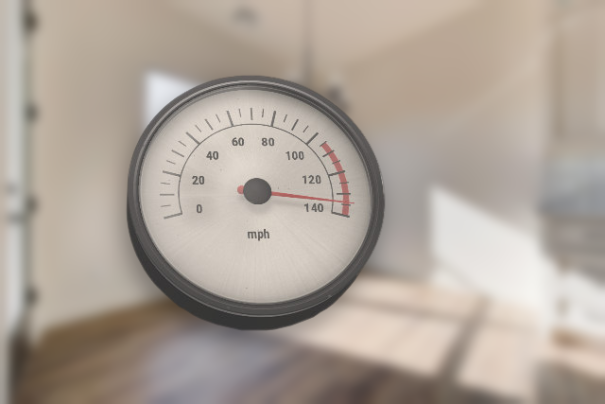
**135** mph
